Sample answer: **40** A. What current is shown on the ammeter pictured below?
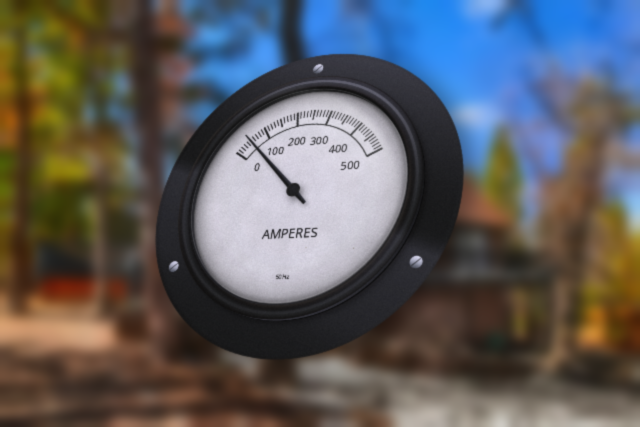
**50** A
